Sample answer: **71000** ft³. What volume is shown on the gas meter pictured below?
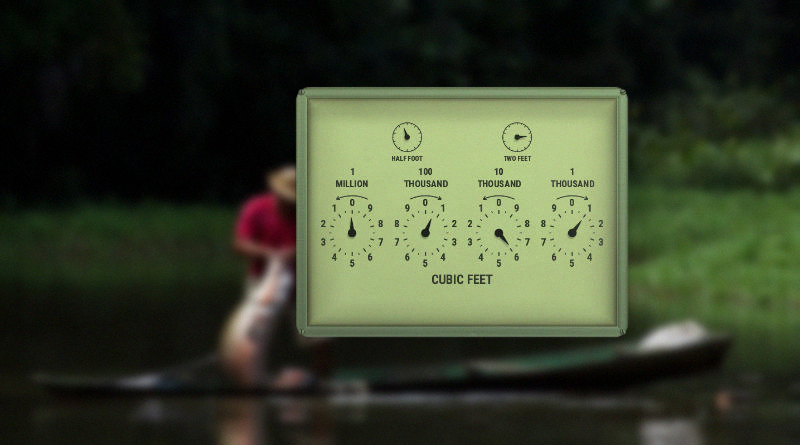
**6100** ft³
